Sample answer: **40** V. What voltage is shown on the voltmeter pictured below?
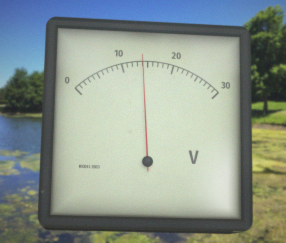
**14** V
